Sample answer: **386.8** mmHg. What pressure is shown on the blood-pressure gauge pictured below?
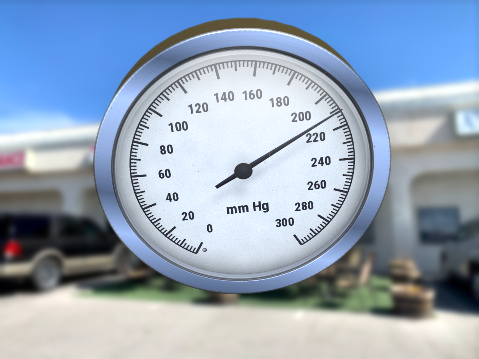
**210** mmHg
